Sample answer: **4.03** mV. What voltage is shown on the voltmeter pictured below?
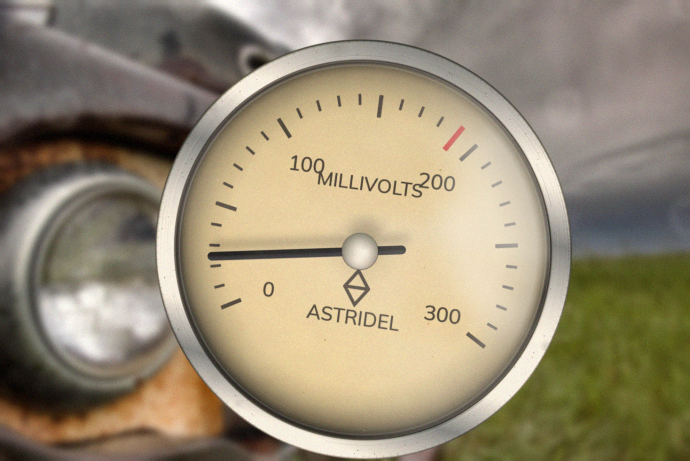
**25** mV
